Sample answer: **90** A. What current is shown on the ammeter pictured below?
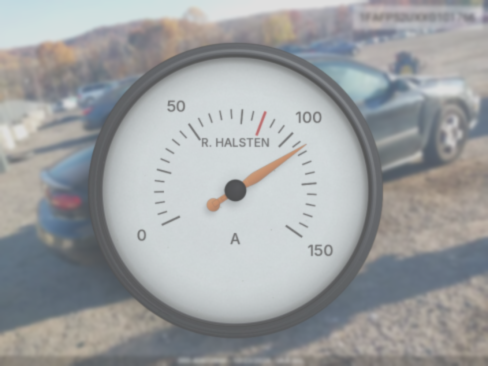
**107.5** A
